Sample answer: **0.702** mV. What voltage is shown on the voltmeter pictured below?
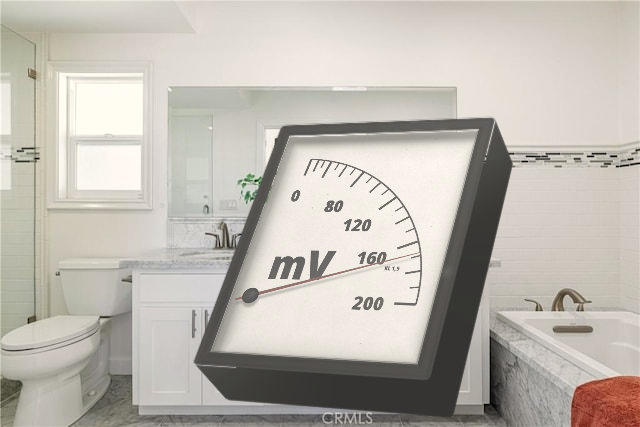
**170** mV
